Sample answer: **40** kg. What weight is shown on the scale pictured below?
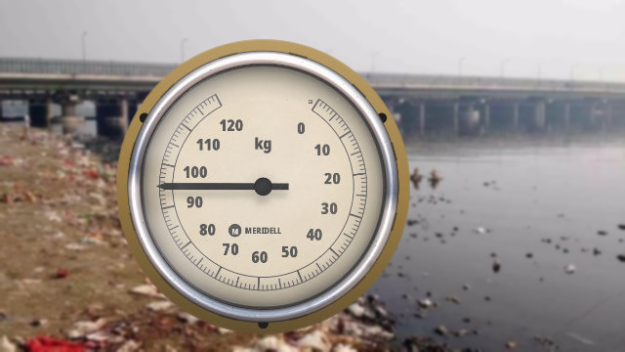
**95** kg
